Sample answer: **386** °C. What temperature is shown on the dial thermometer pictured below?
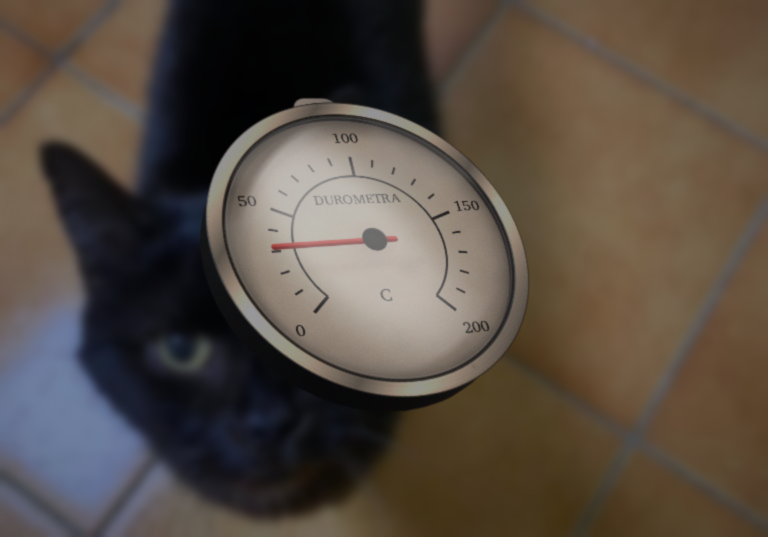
**30** °C
